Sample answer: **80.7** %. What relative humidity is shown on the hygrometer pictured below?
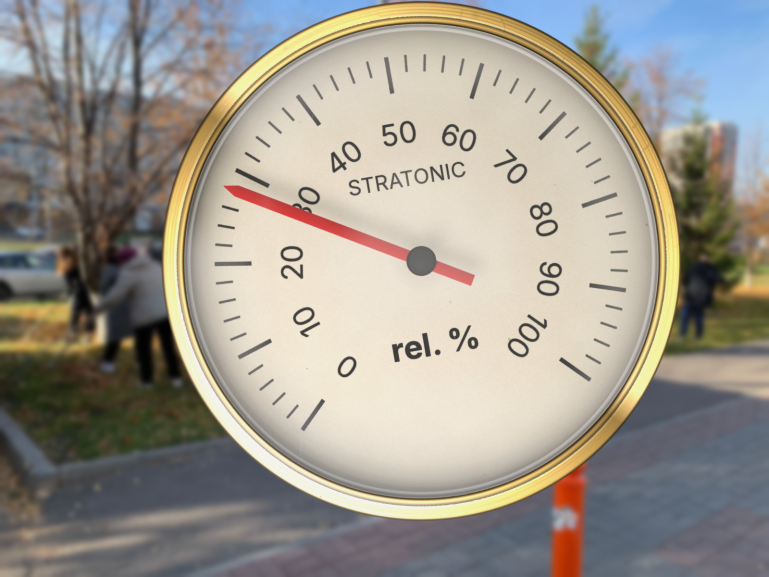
**28** %
